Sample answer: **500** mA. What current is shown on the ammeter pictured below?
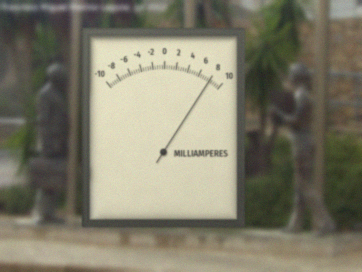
**8** mA
